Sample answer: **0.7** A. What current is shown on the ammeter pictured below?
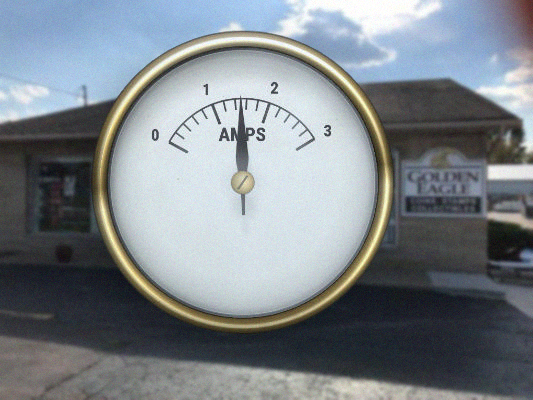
**1.5** A
